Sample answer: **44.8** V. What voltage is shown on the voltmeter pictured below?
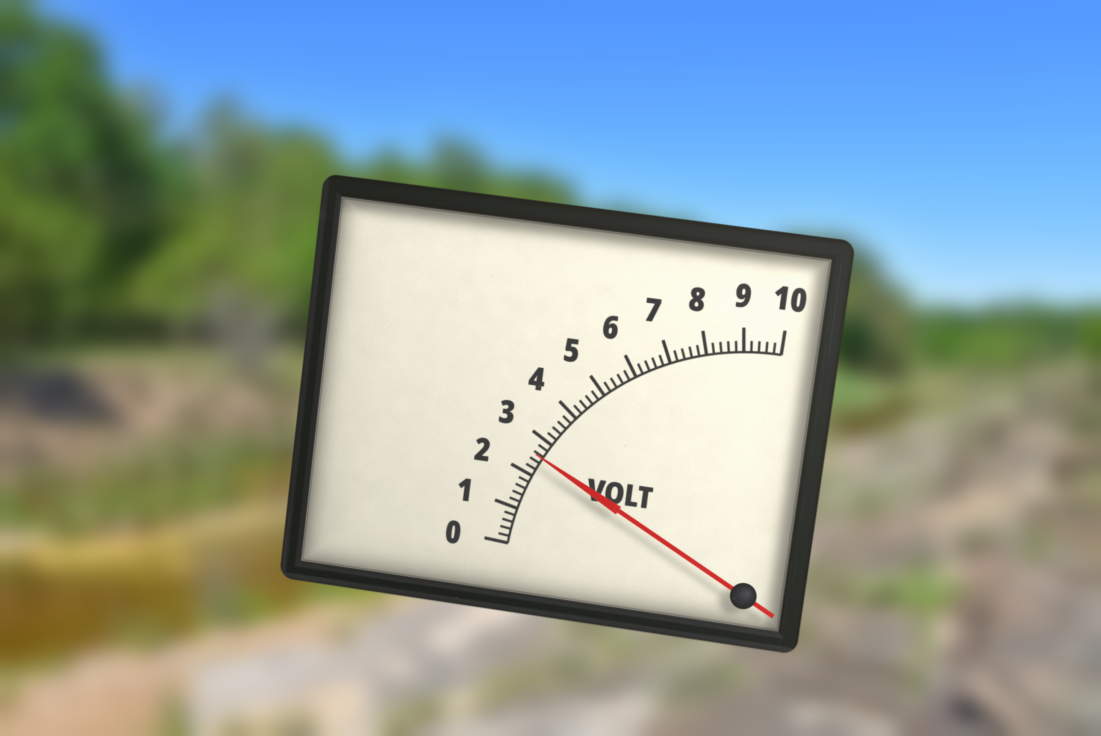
**2.6** V
